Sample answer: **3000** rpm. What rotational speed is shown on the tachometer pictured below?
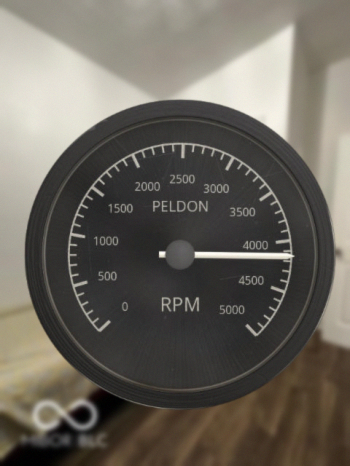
**4150** rpm
